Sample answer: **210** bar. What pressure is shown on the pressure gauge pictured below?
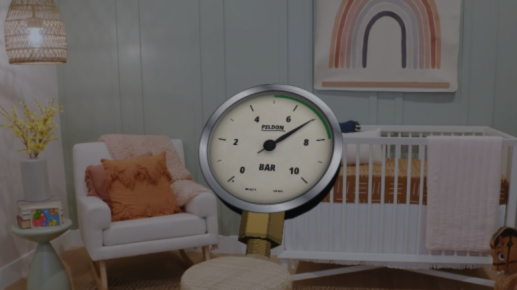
**7** bar
